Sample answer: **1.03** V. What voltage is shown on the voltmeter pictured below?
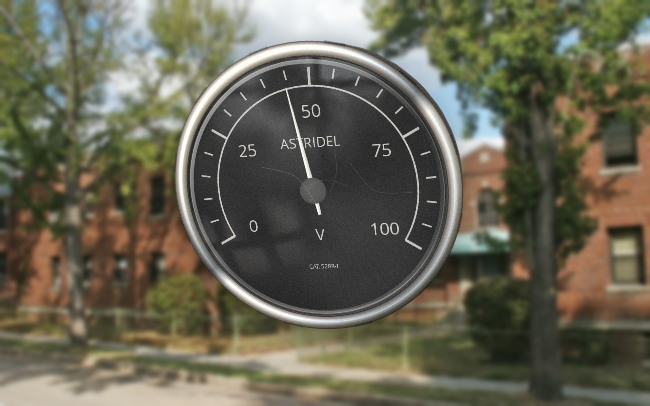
**45** V
